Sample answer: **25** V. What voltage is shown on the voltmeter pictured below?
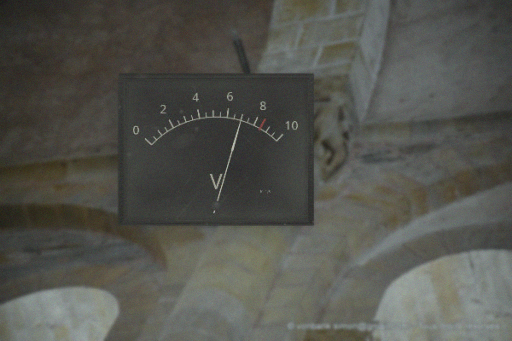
**7** V
